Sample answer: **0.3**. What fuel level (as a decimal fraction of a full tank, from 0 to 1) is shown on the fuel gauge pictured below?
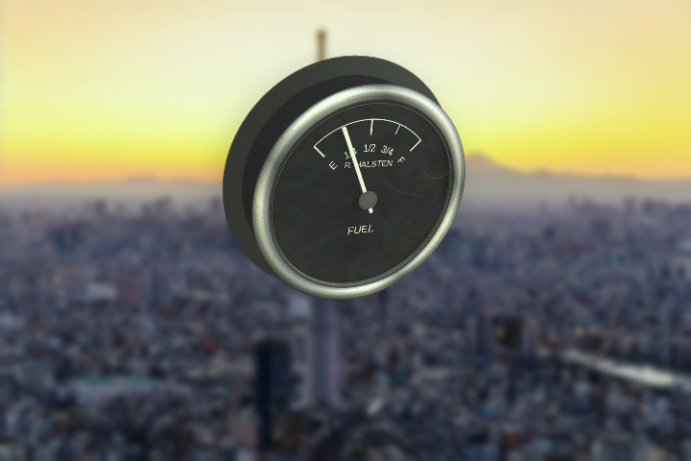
**0.25**
